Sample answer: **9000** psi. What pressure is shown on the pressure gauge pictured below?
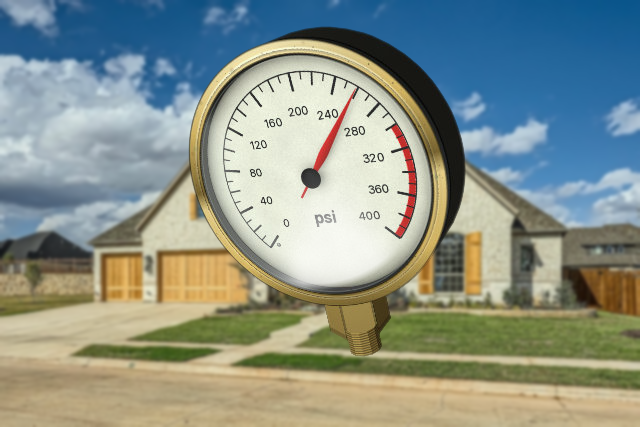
**260** psi
